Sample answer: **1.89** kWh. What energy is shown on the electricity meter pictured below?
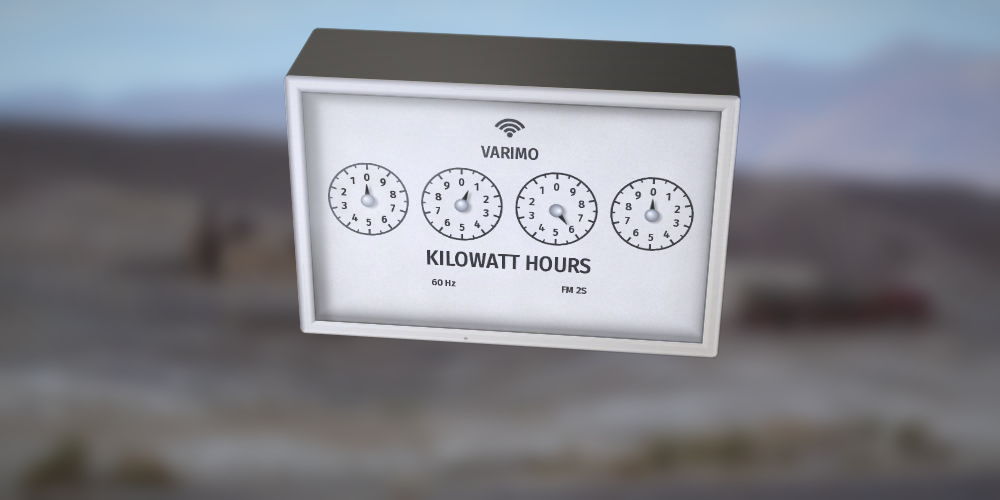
**60** kWh
